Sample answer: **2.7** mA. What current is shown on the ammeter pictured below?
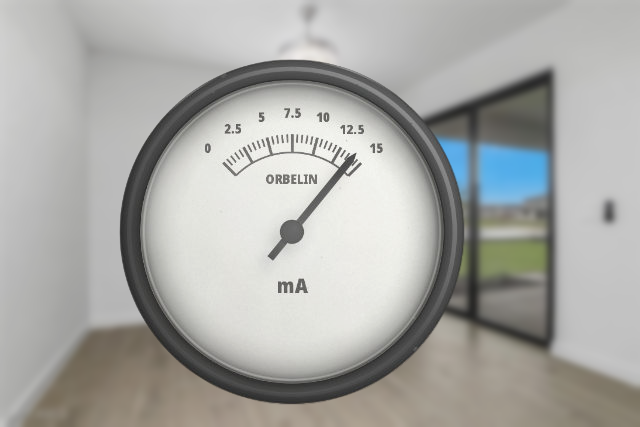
**14** mA
